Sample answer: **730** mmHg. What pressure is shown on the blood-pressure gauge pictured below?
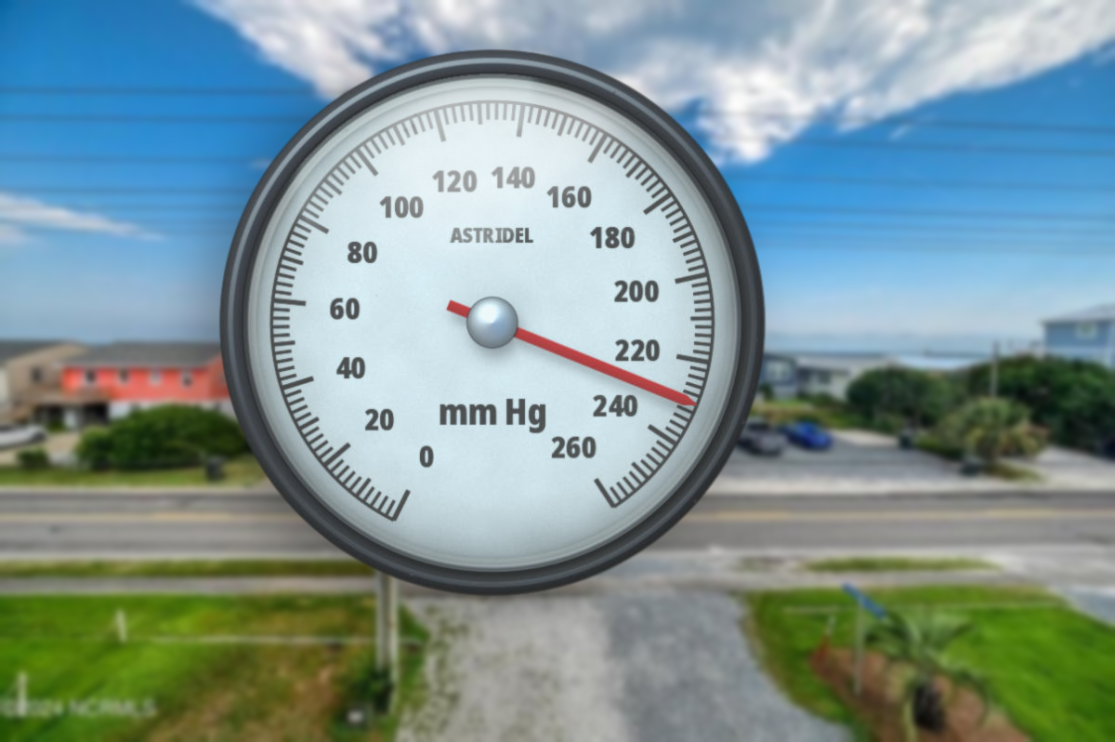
**230** mmHg
